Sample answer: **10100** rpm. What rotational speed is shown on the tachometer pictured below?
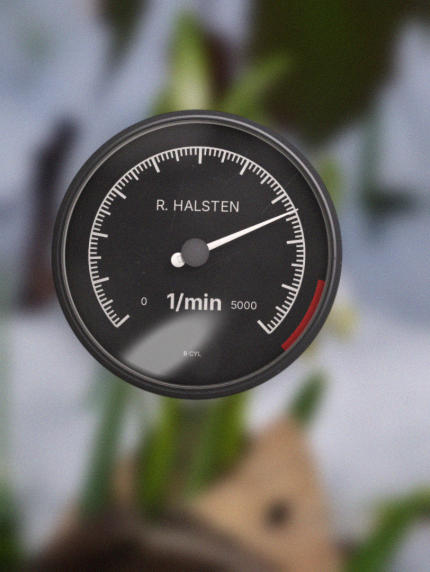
**3700** rpm
